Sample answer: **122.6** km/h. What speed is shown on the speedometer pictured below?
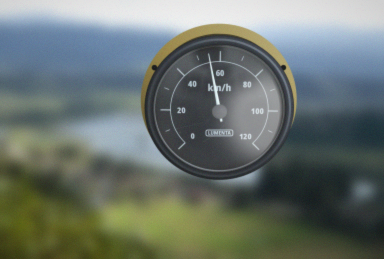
**55** km/h
